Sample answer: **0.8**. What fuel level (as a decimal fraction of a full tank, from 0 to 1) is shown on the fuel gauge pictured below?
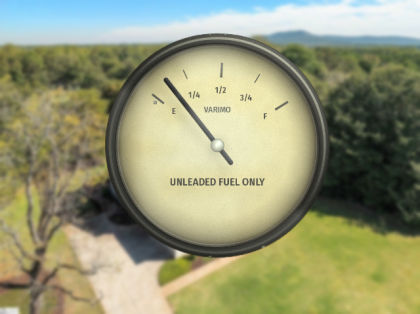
**0.125**
